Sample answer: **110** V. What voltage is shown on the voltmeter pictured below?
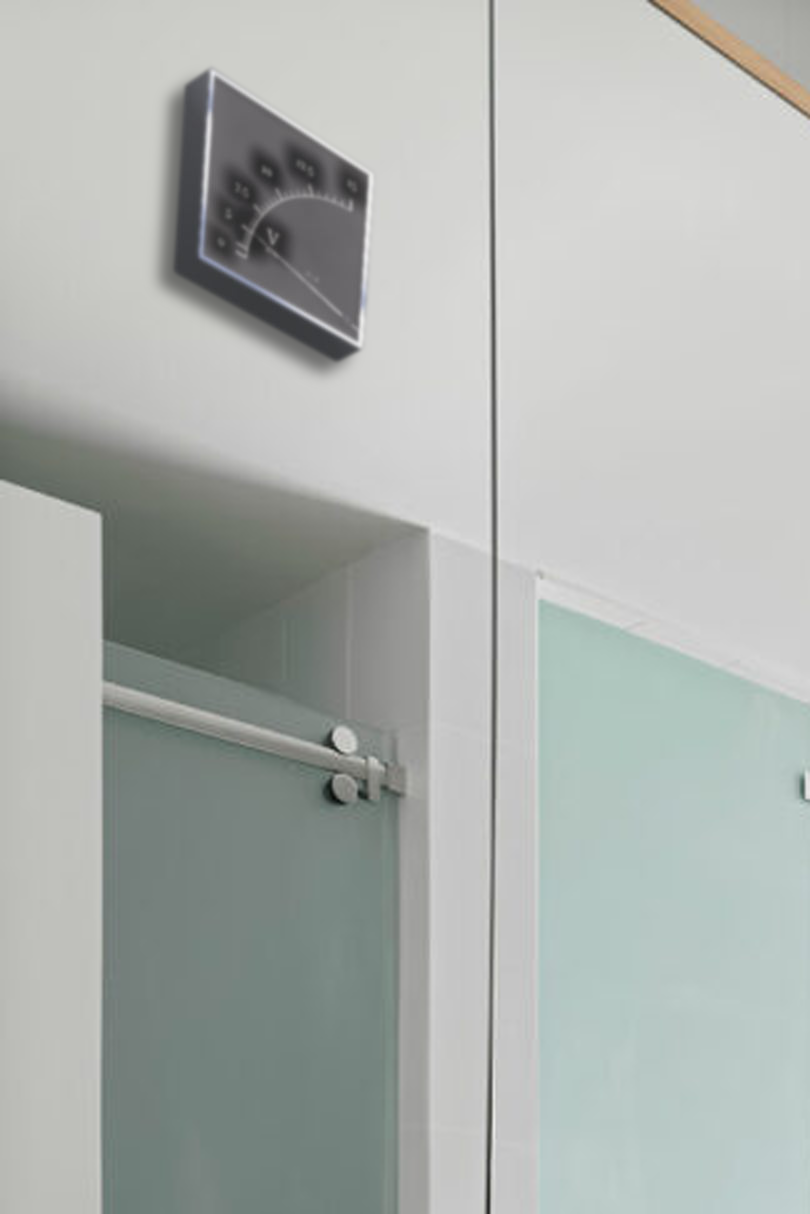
**5** V
